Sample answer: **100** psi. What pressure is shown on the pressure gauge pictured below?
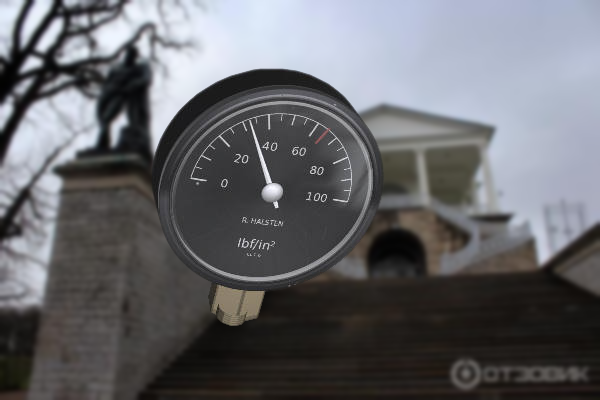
**32.5** psi
